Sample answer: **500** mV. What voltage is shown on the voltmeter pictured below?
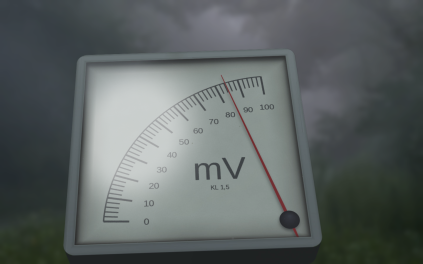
**84** mV
